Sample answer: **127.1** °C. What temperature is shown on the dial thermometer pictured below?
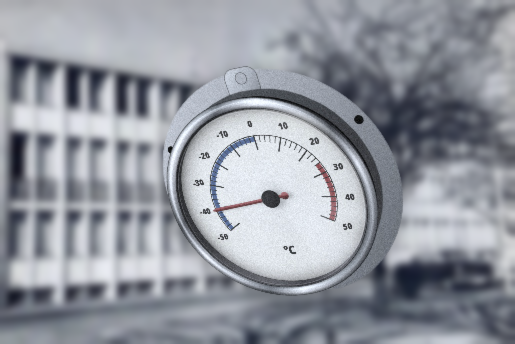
**-40** °C
